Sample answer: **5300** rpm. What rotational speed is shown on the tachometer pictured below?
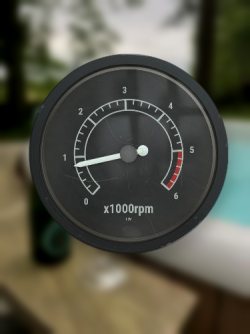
**800** rpm
